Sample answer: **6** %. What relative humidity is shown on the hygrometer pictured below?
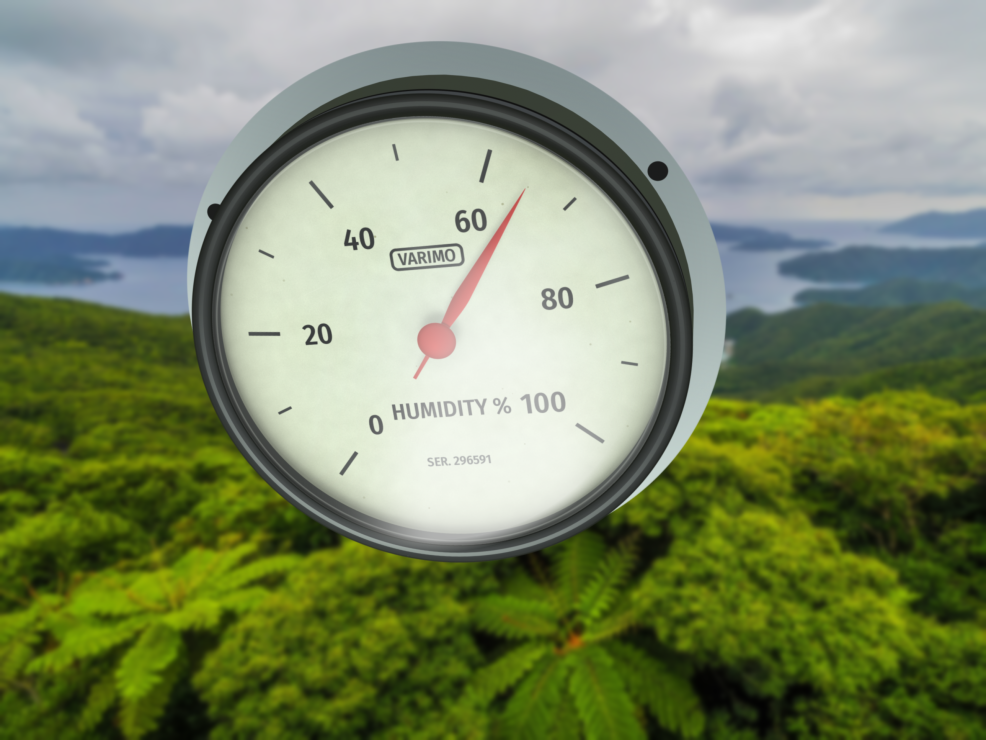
**65** %
